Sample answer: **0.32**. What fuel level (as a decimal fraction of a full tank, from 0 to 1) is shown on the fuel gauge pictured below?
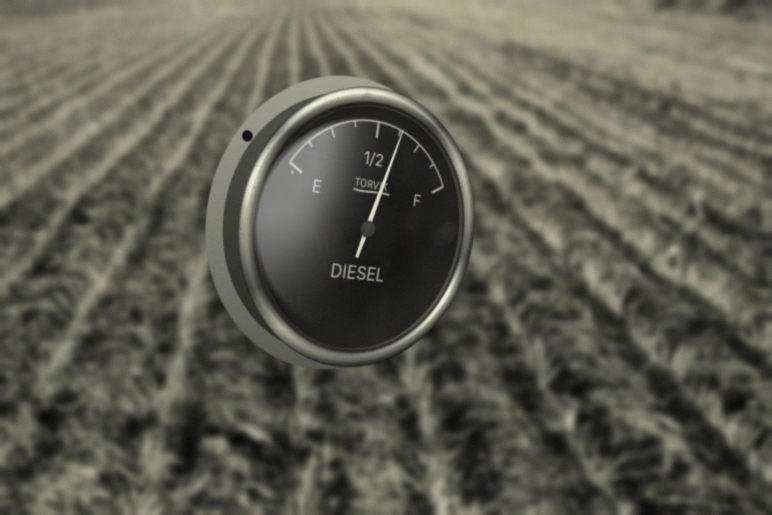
**0.625**
